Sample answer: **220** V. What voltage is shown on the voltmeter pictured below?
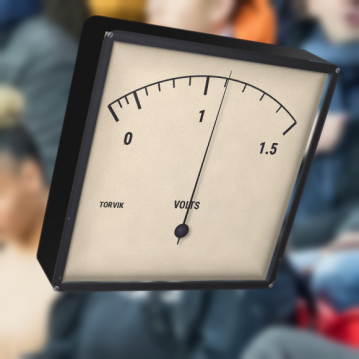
**1.1** V
